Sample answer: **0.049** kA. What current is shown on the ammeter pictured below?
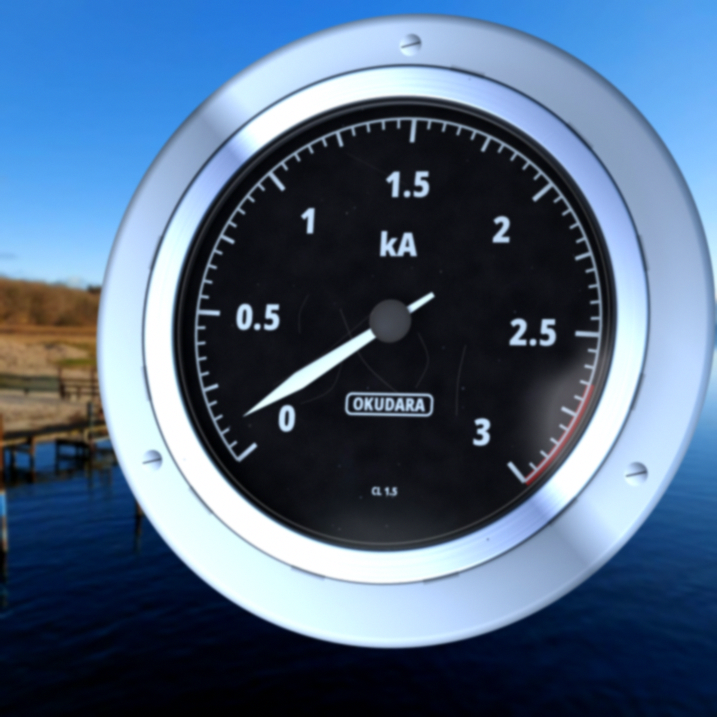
**0.1** kA
